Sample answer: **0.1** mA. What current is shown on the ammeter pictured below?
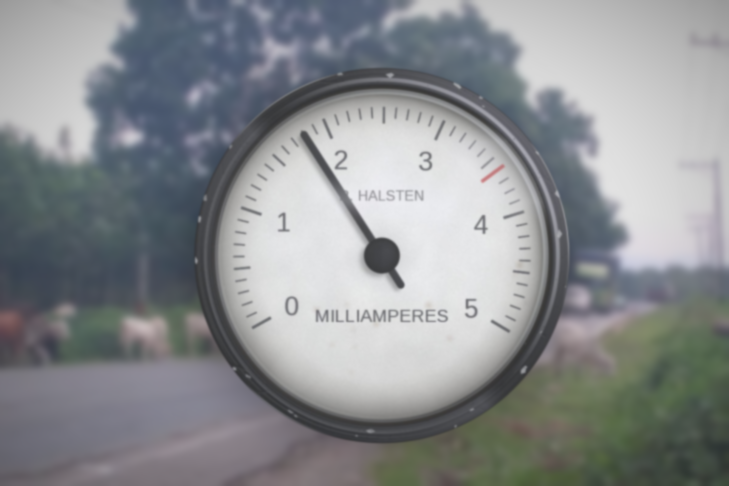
**1.8** mA
